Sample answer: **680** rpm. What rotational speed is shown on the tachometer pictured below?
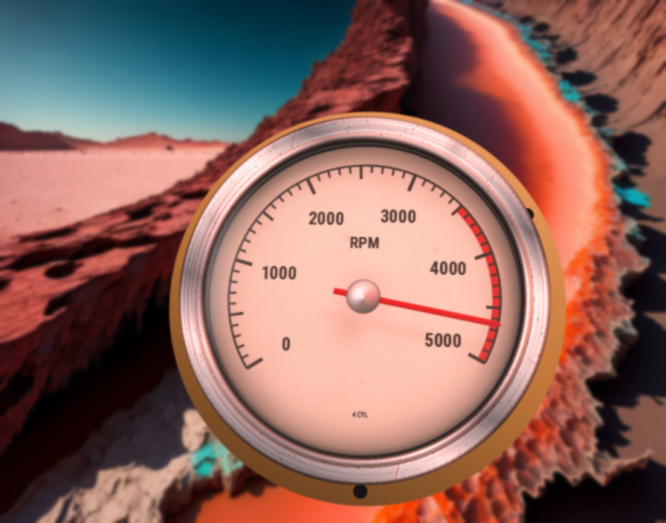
**4650** rpm
